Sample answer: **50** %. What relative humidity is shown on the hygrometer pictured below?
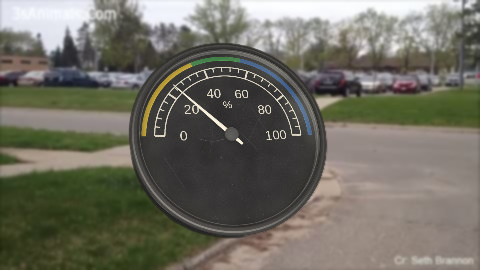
**24** %
